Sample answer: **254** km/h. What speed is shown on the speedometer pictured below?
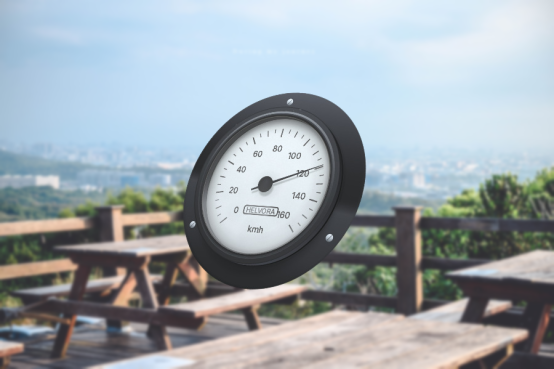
**120** km/h
